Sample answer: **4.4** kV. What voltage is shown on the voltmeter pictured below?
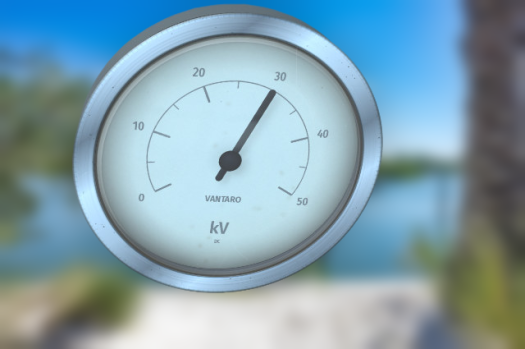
**30** kV
